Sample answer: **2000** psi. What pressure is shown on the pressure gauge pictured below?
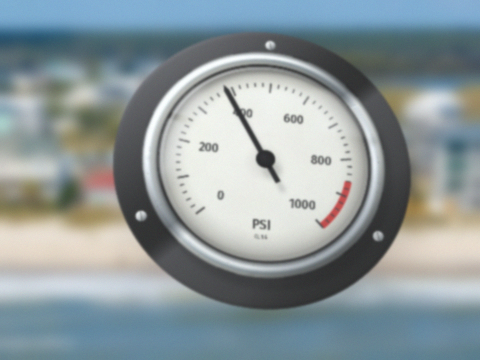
**380** psi
